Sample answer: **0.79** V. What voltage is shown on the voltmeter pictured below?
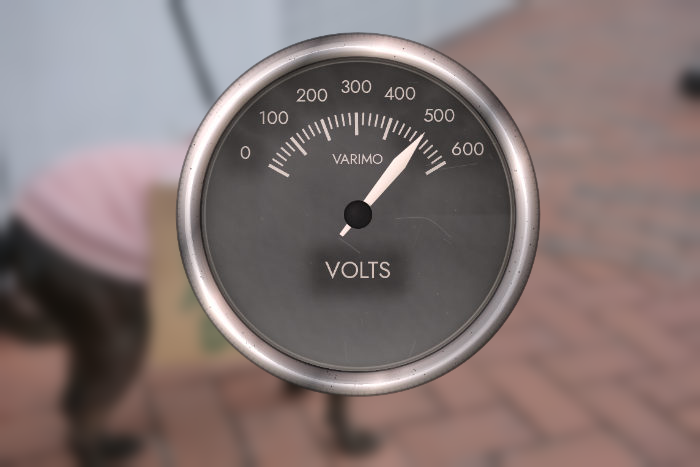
**500** V
